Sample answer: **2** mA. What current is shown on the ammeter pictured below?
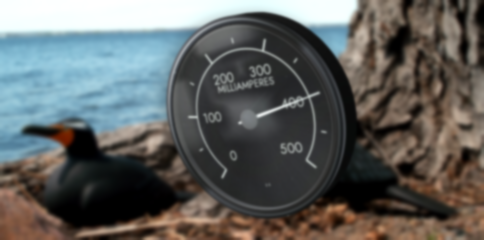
**400** mA
